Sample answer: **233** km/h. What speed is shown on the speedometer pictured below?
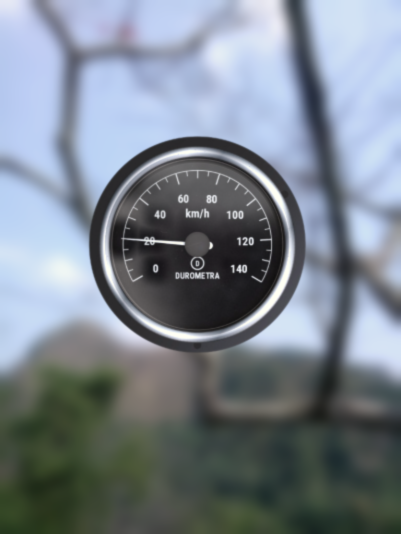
**20** km/h
